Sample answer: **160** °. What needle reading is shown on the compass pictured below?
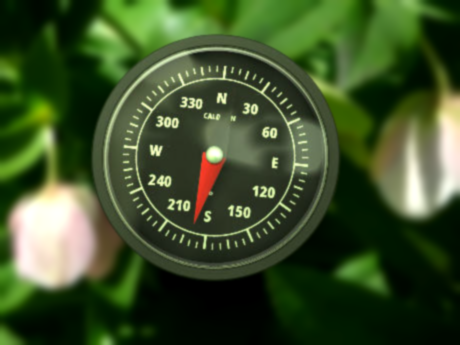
**190** °
